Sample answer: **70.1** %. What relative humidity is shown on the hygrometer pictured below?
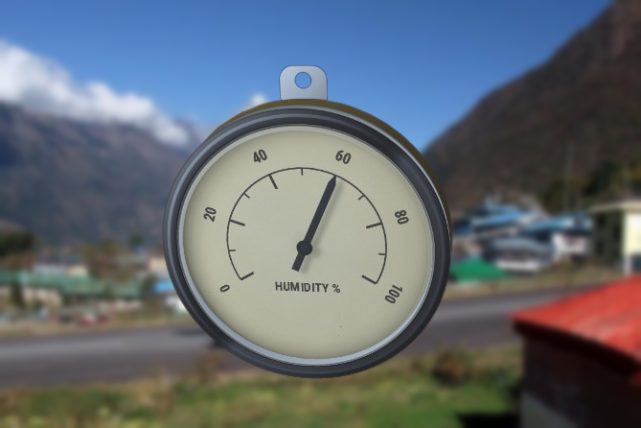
**60** %
